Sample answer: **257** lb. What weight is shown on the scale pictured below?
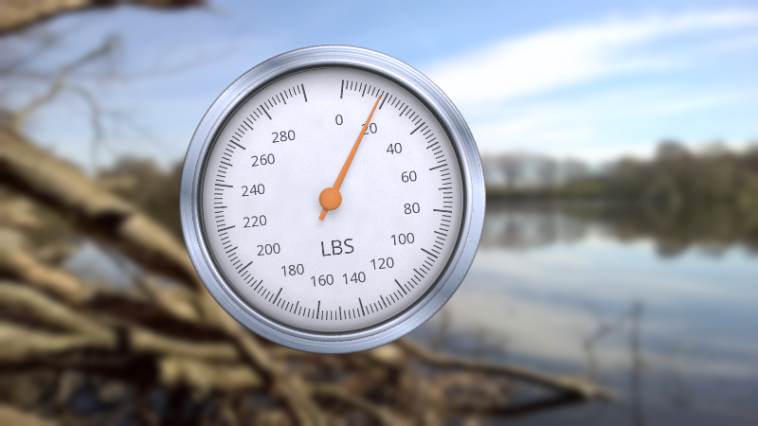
**18** lb
